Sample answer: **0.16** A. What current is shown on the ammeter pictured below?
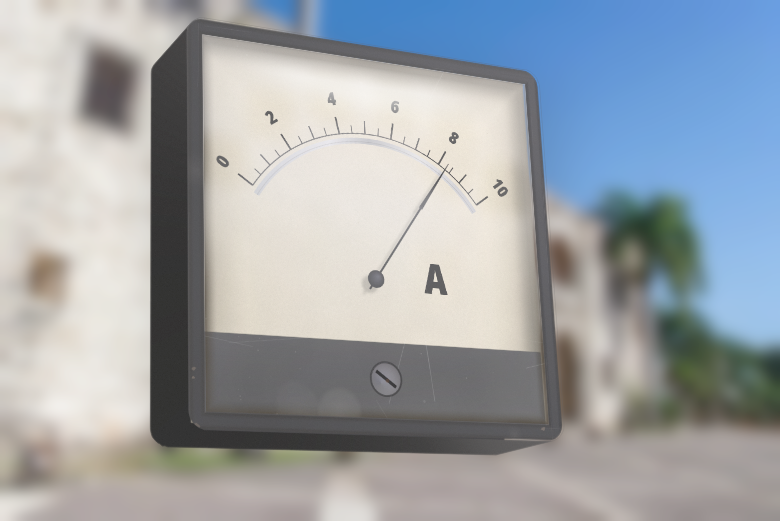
**8.25** A
